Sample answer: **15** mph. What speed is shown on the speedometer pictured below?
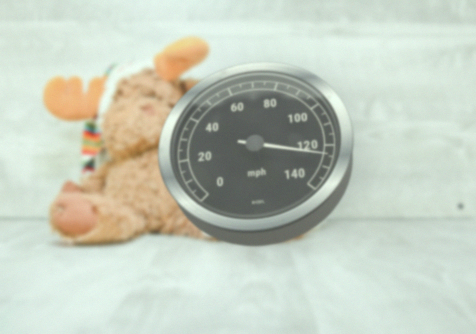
**125** mph
